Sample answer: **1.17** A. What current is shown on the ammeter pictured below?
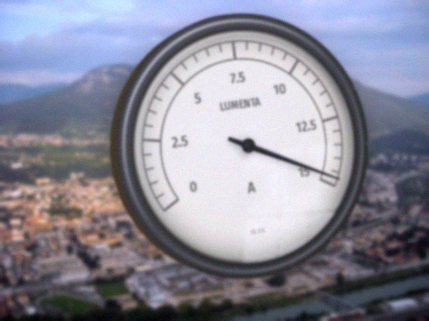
**14.75** A
